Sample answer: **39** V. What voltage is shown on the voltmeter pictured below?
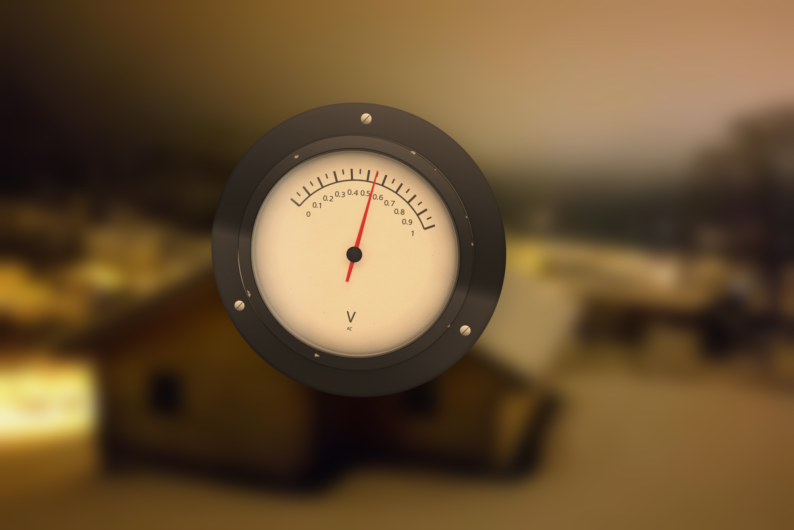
**0.55** V
